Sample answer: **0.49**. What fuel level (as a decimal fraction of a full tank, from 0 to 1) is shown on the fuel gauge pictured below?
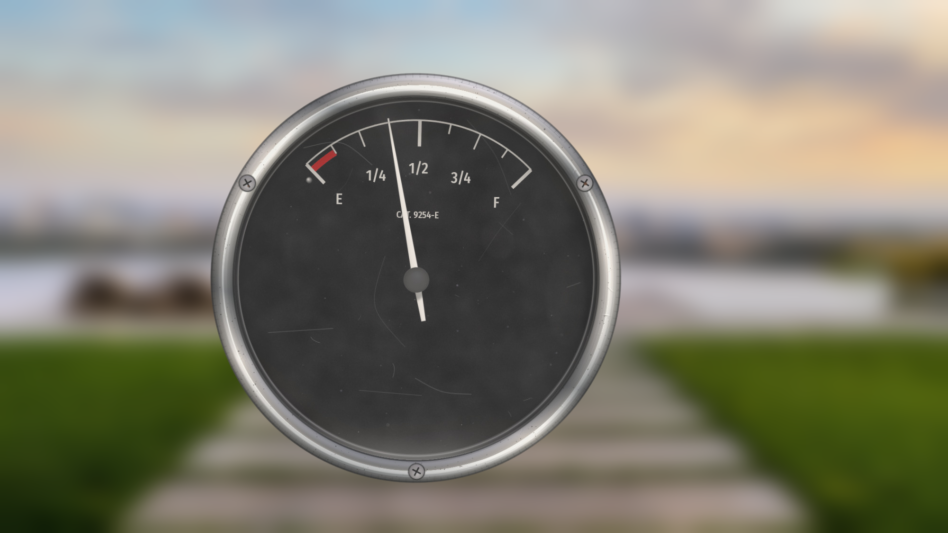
**0.375**
